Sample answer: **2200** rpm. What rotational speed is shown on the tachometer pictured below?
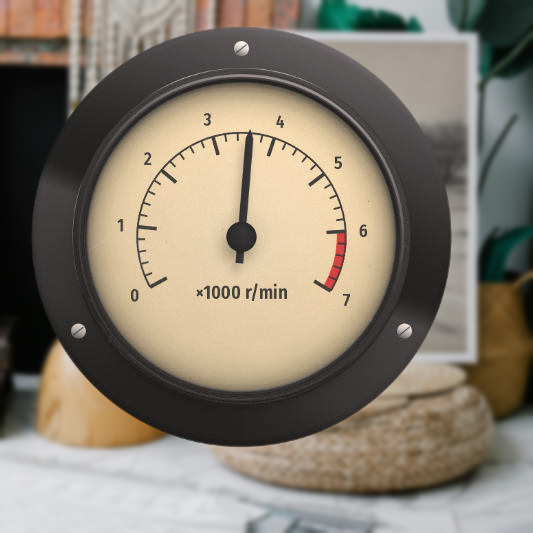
**3600** rpm
